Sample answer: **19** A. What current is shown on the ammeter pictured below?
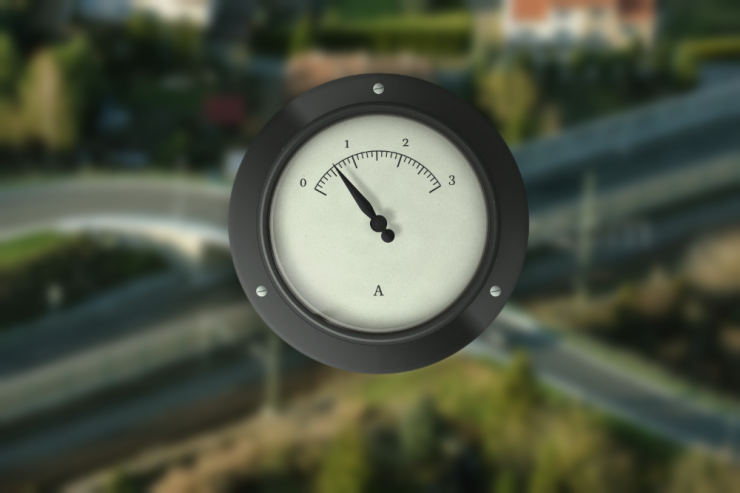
**0.6** A
